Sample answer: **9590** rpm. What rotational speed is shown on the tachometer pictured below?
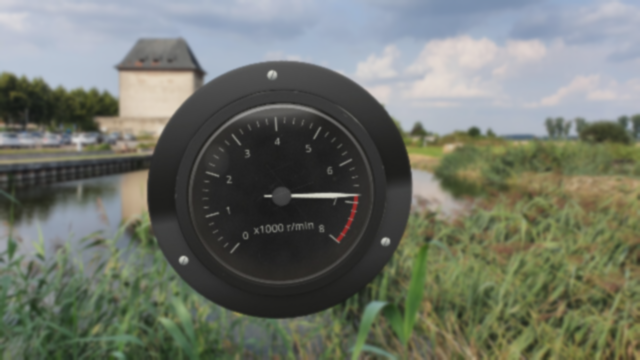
**6800** rpm
